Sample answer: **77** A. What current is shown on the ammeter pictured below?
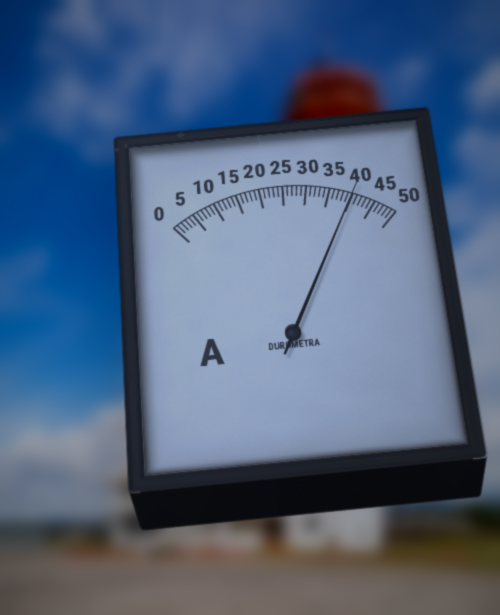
**40** A
